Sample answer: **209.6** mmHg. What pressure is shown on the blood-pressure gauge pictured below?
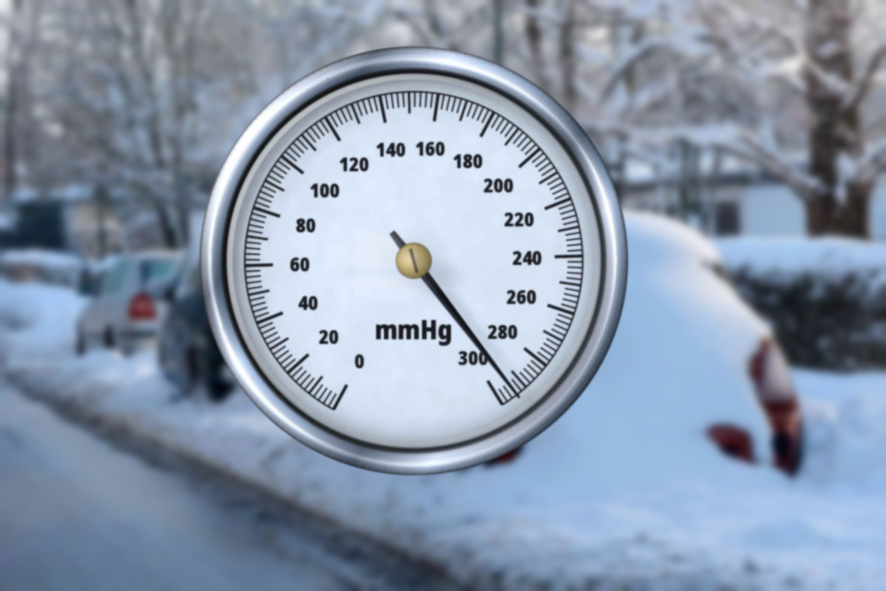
**294** mmHg
